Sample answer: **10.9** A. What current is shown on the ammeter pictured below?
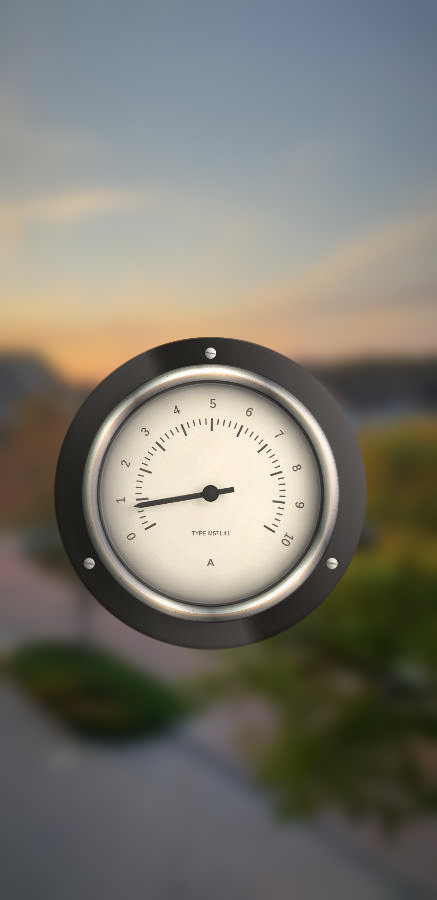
**0.8** A
